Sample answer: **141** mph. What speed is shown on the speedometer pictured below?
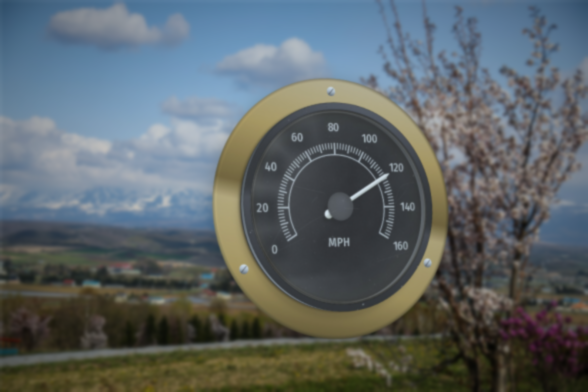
**120** mph
